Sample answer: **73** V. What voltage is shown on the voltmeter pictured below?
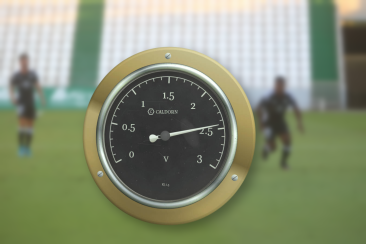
**2.45** V
